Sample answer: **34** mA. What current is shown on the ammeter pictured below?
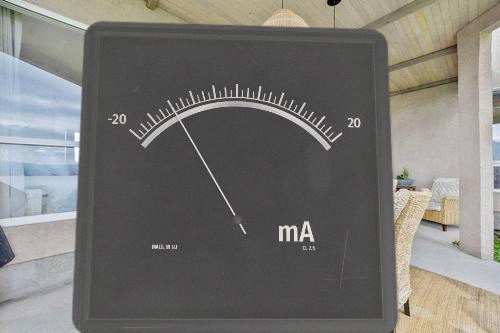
**-12** mA
